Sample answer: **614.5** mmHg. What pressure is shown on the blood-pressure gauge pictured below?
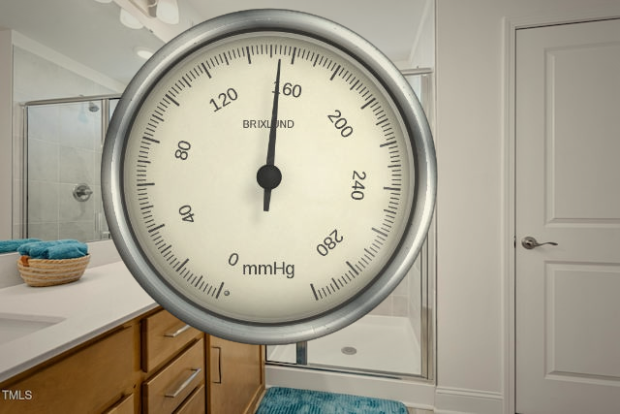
**154** mmHg
